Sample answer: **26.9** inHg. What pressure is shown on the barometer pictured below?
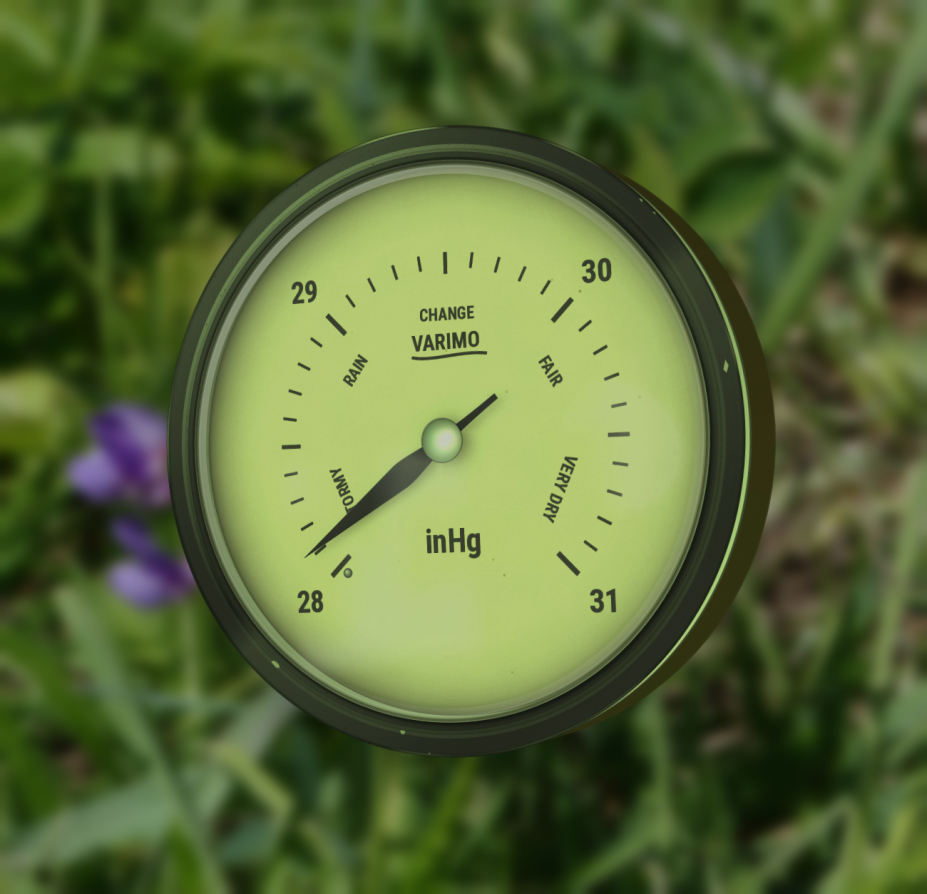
**28.1** inHg
